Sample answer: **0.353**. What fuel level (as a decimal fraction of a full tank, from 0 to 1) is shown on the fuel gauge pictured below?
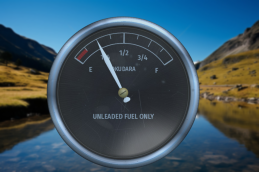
**0.25**
